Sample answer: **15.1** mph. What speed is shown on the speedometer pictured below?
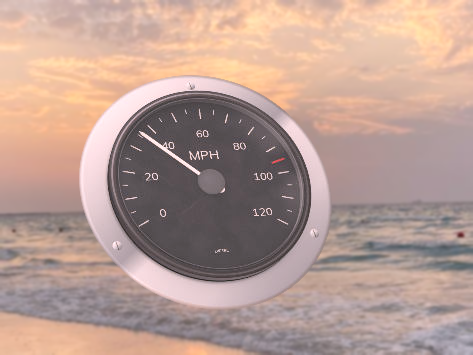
**35** mph
